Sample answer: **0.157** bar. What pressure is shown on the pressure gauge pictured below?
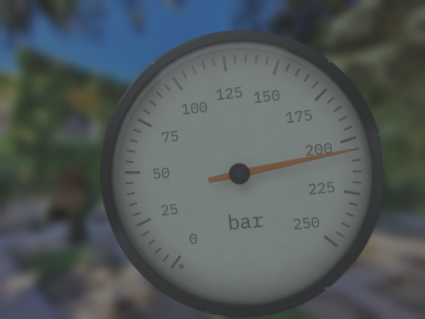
**205** bar
